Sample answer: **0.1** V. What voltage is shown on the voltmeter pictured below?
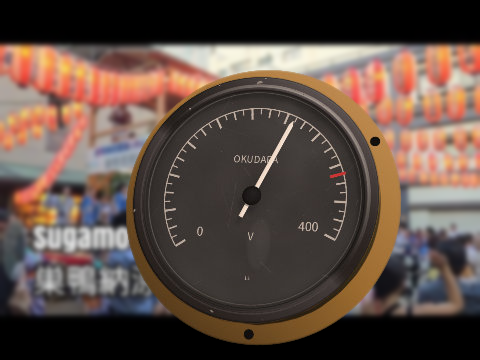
**250** V
